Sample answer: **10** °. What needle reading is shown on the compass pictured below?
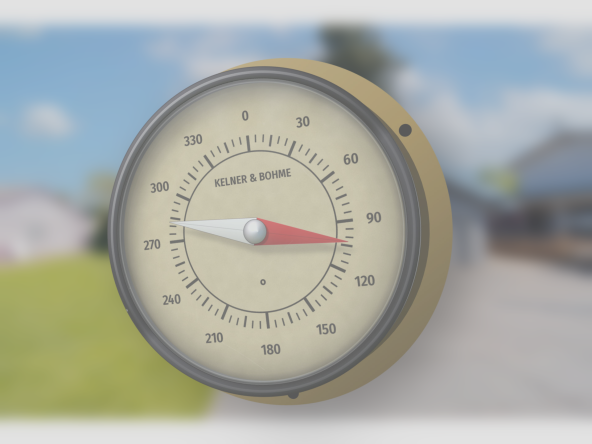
**102.5** °
